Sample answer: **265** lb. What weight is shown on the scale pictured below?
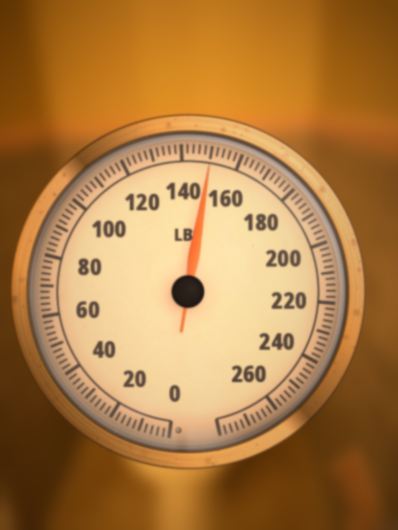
**150** lb
